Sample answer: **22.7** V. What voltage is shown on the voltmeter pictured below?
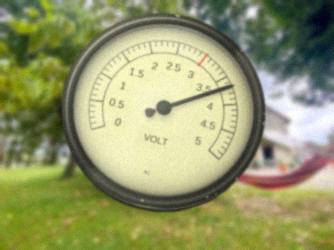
**3.7** V
